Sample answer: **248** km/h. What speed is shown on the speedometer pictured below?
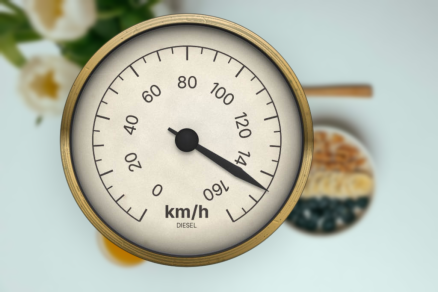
**145** km/h
